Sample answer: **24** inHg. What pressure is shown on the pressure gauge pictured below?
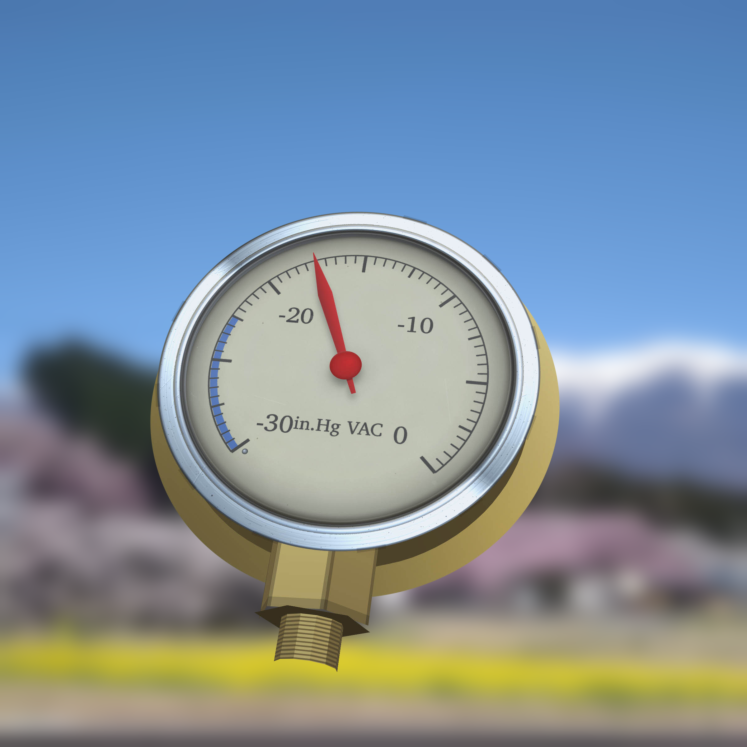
**-17.5** inHg
